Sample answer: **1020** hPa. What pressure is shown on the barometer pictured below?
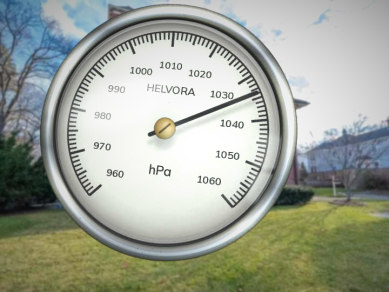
**1034** hPa
